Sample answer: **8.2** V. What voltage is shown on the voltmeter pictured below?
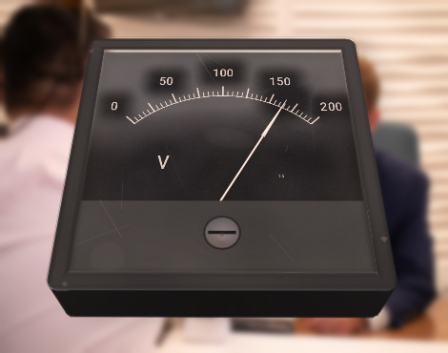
**165** V
